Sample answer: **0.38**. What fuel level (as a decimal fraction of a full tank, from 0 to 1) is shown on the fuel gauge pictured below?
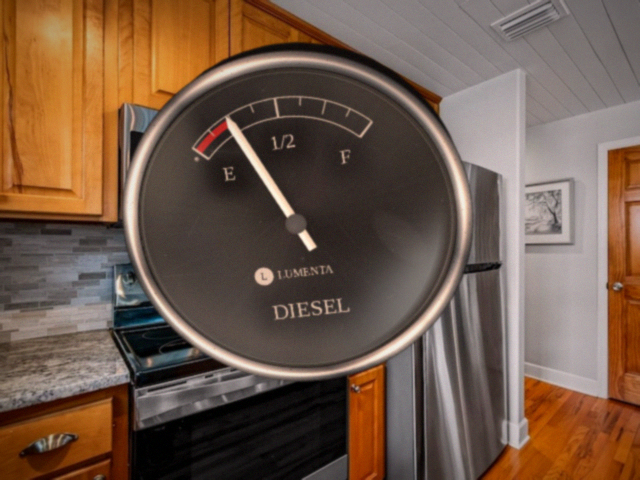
**0.25**
